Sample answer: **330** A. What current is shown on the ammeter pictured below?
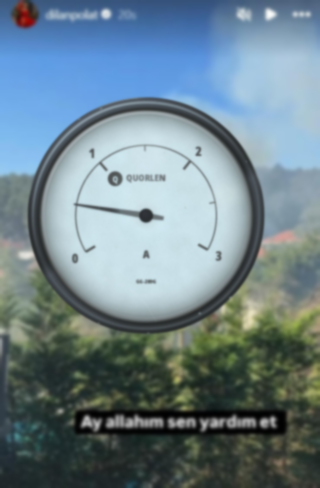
**0.5** A
